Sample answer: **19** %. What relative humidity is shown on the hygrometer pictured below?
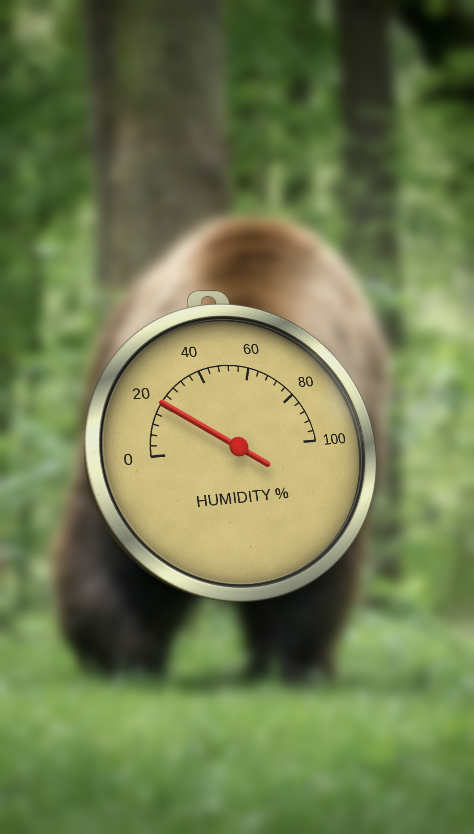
**20** %
